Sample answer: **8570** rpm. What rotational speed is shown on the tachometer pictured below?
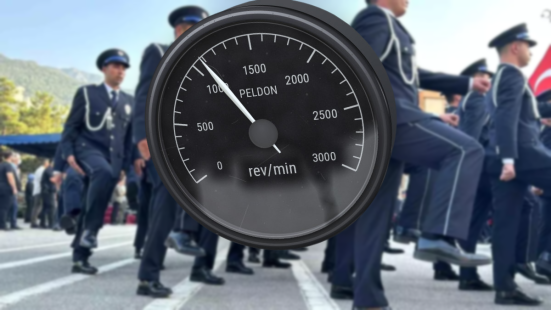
**1100** rpm
